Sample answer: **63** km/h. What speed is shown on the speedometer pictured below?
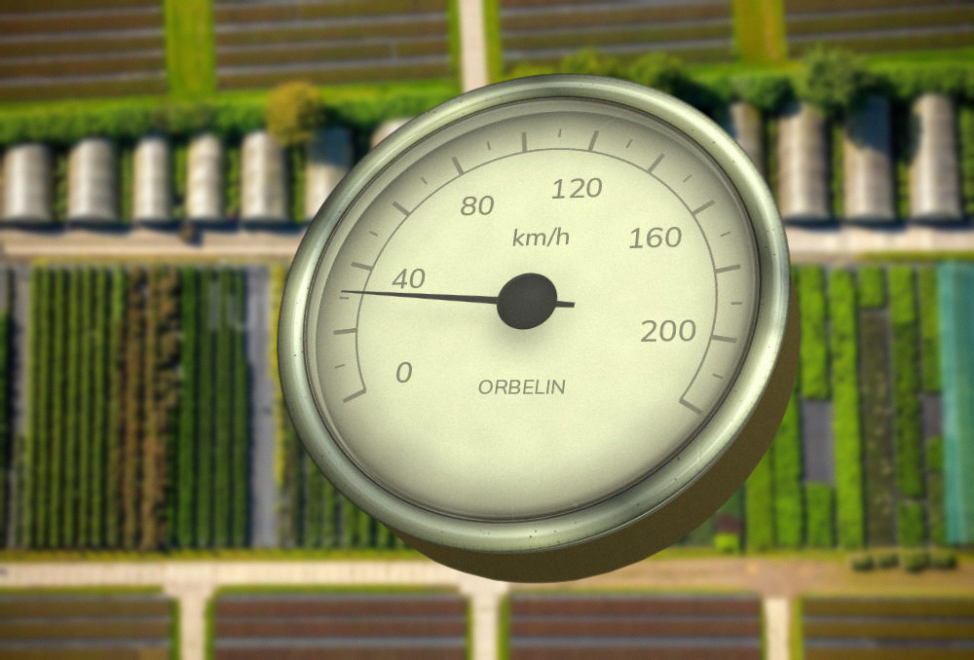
**30** km/h
